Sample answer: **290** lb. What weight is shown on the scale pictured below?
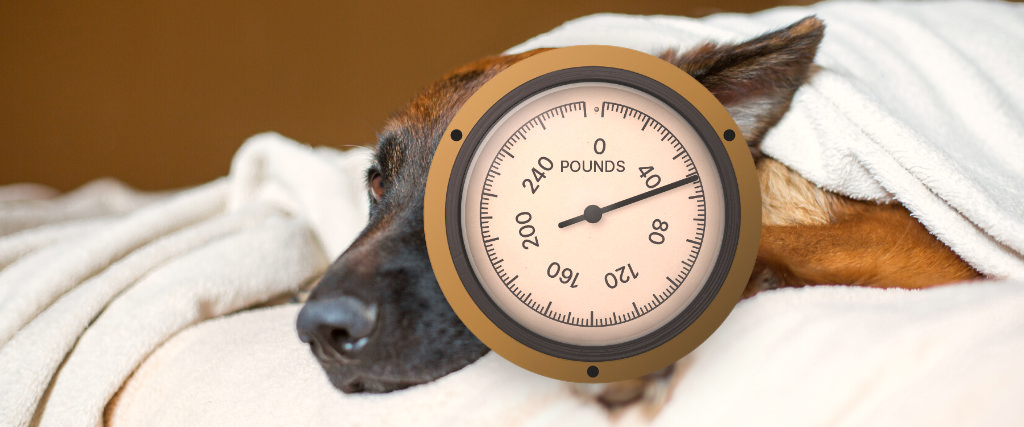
**52** lb
